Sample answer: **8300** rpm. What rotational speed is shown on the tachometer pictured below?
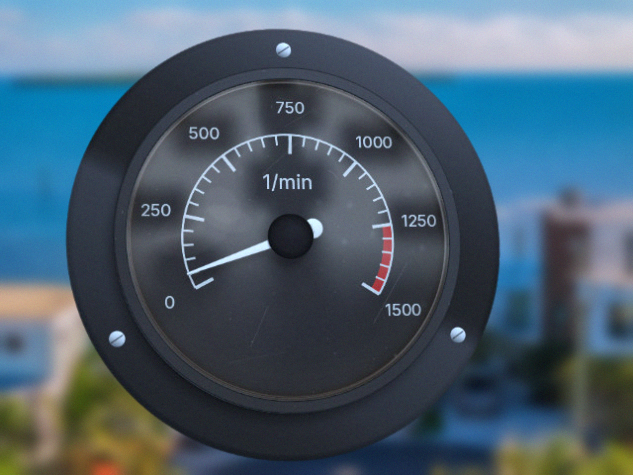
**50** rpm
